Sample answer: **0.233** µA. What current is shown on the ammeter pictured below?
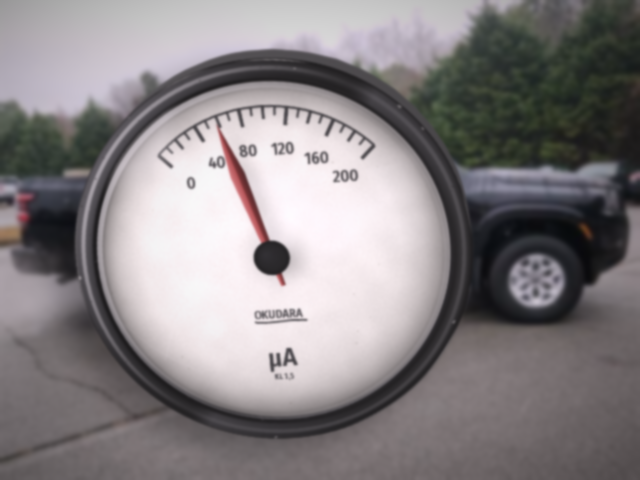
**60** µA
